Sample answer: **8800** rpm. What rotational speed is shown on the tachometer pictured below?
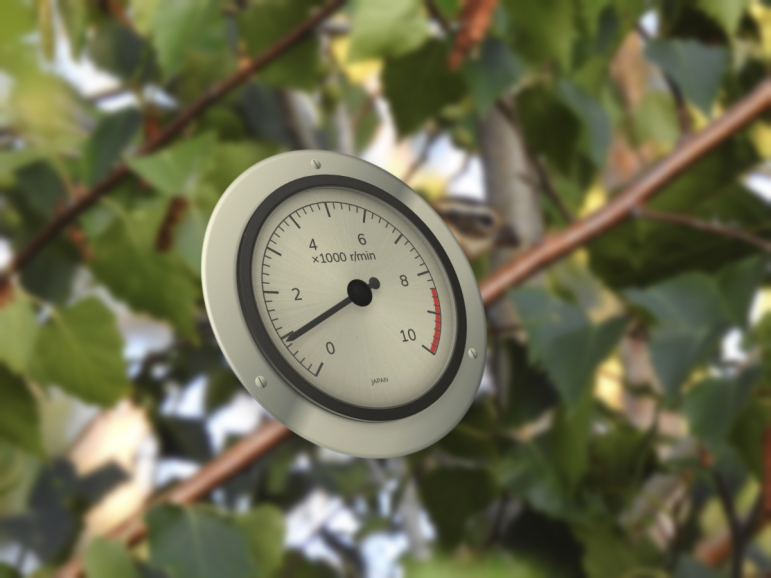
**900** rpm
